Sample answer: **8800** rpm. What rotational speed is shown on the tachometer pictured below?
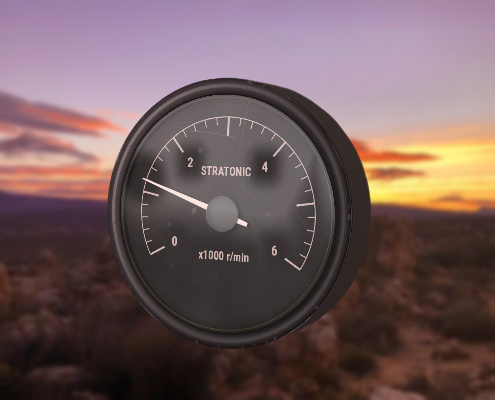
**1200** rpm
